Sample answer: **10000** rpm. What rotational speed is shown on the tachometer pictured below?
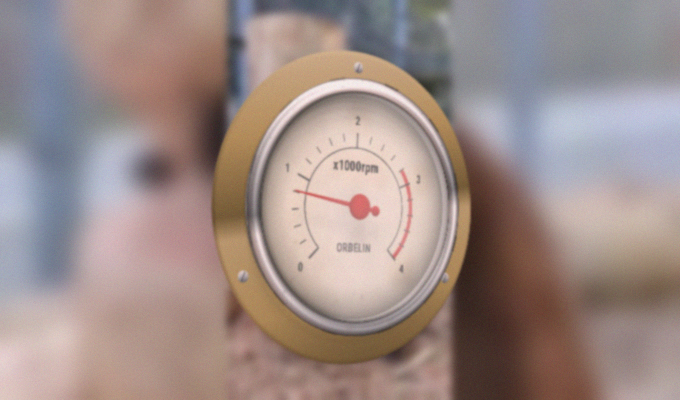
**800** rpm
